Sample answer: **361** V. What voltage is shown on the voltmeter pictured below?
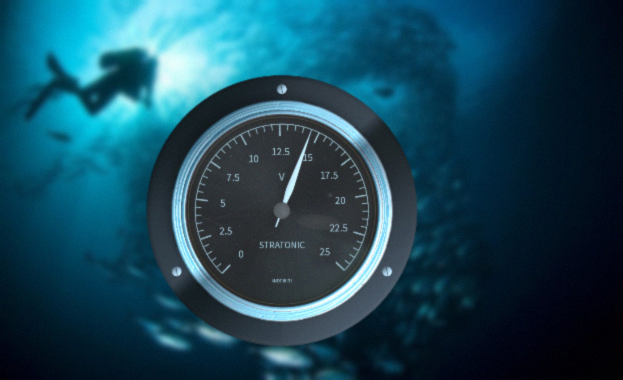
**14.5** V
